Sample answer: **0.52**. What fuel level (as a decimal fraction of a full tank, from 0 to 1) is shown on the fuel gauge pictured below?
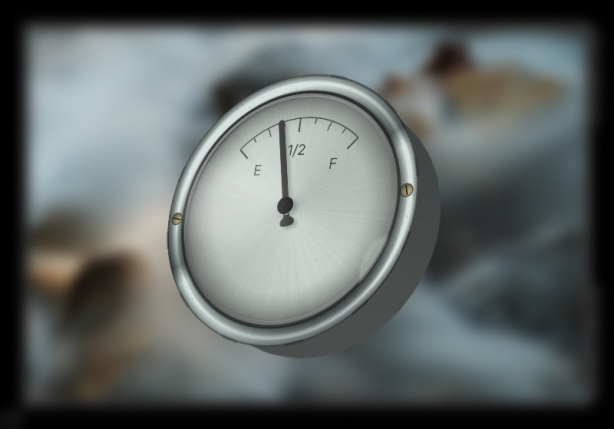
**0.375**
